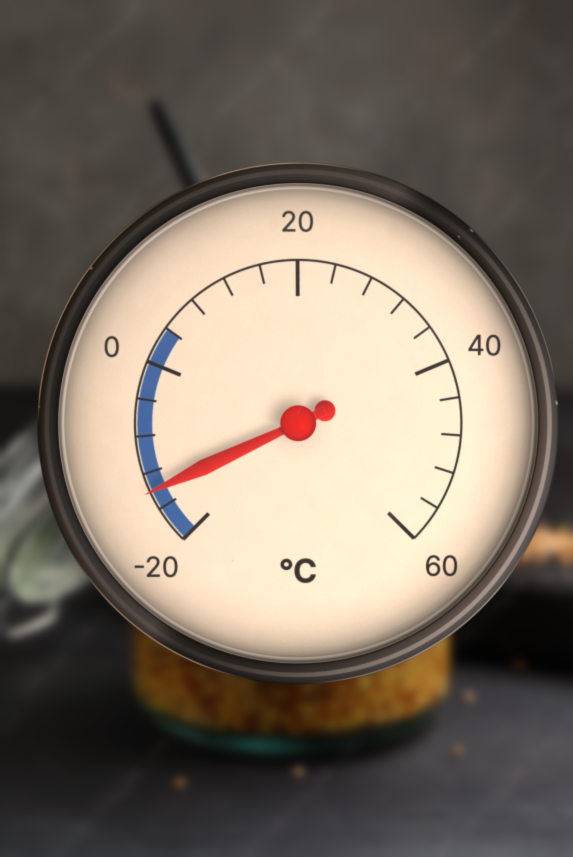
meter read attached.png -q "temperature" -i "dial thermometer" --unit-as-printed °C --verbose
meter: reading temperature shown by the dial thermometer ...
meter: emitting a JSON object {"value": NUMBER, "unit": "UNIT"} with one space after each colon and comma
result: {"value": -14, "unit": "°C"}
